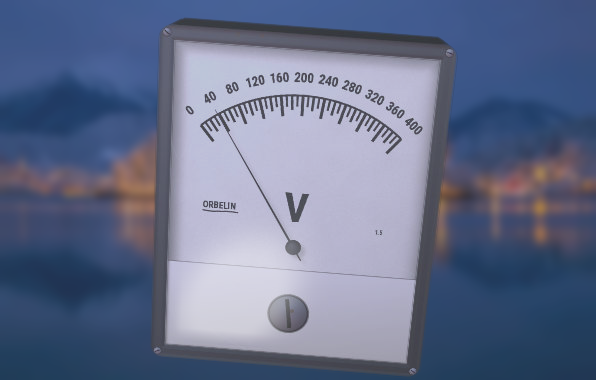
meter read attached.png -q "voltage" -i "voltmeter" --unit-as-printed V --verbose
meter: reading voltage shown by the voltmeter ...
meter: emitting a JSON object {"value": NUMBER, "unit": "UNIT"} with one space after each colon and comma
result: {"value": 40, "unit": "V"}
